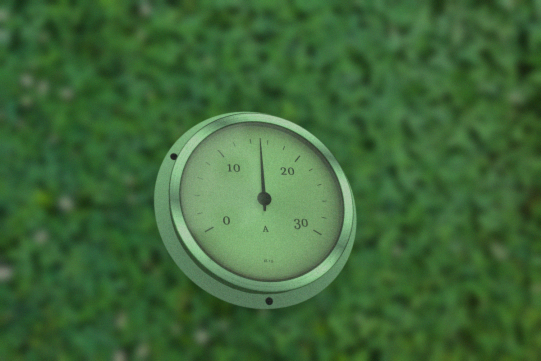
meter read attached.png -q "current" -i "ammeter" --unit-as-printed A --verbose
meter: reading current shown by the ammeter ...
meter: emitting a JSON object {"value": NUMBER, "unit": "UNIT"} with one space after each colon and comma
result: {"value": 15, "unit": "A"}
